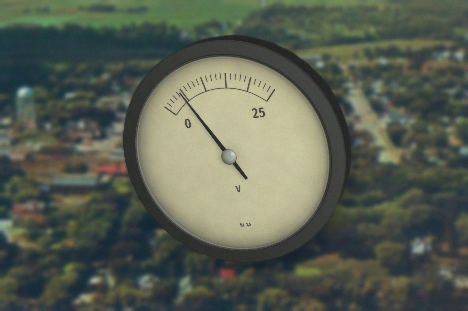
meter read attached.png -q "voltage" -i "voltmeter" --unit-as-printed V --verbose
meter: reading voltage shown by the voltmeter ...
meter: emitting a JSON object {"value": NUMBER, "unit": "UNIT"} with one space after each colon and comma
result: {"value": 5, "unit": "V"}
